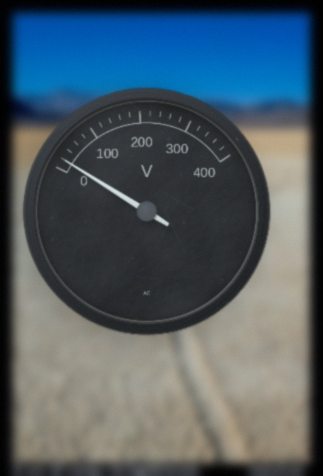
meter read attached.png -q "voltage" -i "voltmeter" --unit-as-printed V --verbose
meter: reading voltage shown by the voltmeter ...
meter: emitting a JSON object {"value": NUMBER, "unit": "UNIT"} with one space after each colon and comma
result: {"value": 20, "unit": "V"}
